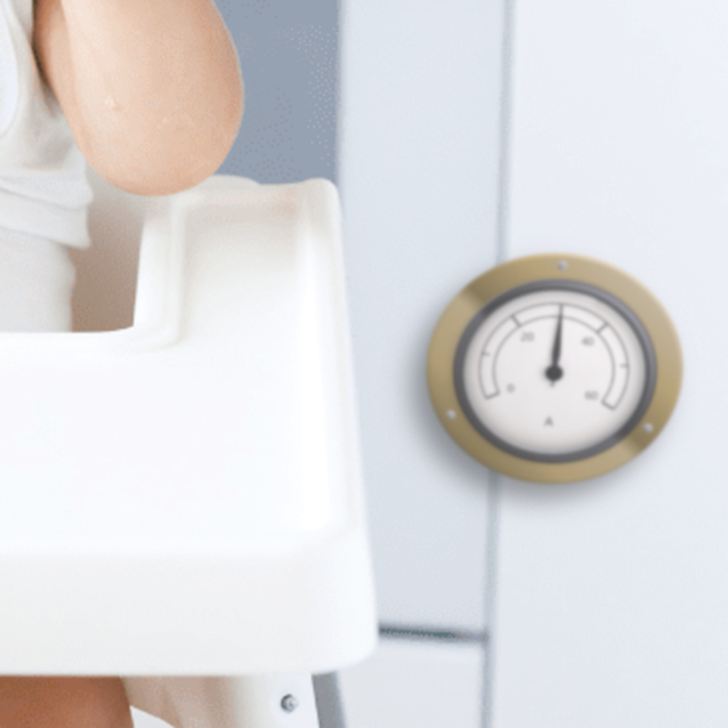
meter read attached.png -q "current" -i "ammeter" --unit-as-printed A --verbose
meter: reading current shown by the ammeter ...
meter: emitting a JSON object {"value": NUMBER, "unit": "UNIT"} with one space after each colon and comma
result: {"value": 30, "unit": "A"}
